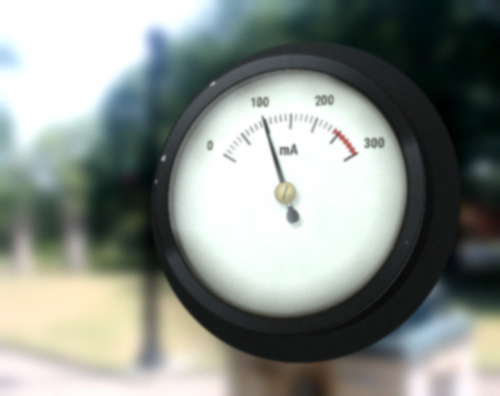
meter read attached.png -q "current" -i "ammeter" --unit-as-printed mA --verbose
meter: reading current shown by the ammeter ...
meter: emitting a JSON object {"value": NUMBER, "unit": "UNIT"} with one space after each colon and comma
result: {"value": 100, "unit": "mA"}
